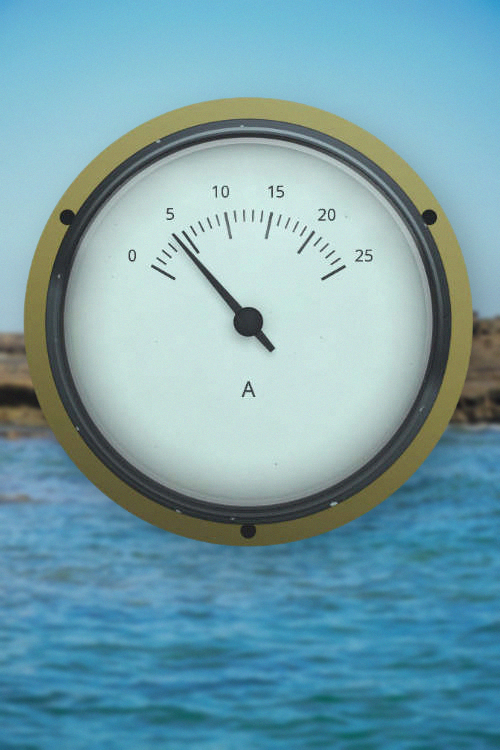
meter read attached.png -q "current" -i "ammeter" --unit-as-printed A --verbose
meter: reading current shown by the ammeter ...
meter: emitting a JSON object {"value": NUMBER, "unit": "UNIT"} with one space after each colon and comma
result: {"value": 4, "unit": "A"}
